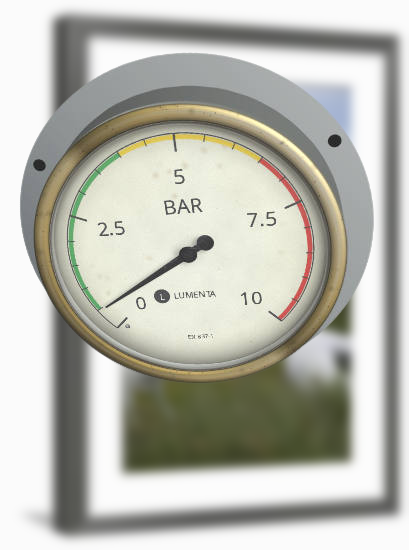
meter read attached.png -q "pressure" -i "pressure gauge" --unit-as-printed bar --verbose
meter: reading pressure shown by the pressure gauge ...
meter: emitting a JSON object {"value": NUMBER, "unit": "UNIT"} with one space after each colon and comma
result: {"value": 0.5, "unit": "bar"}
